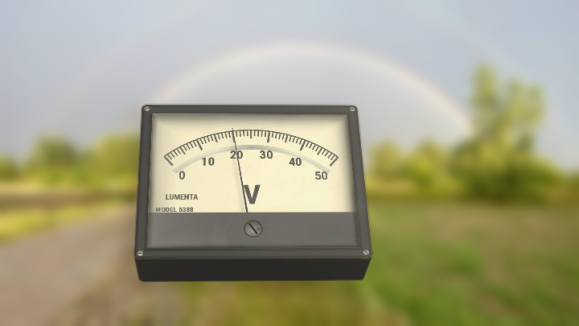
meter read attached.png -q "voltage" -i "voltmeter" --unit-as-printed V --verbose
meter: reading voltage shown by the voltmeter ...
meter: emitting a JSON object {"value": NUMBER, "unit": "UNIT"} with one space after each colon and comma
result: {"value": 20, "unit": "V"}
